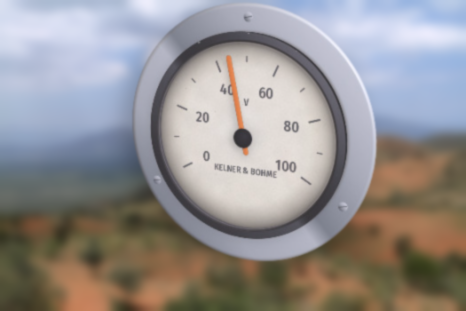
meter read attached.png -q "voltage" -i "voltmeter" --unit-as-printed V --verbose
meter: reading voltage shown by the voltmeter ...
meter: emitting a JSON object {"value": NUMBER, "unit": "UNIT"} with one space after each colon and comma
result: {"value": 45, "unit": "V"}
